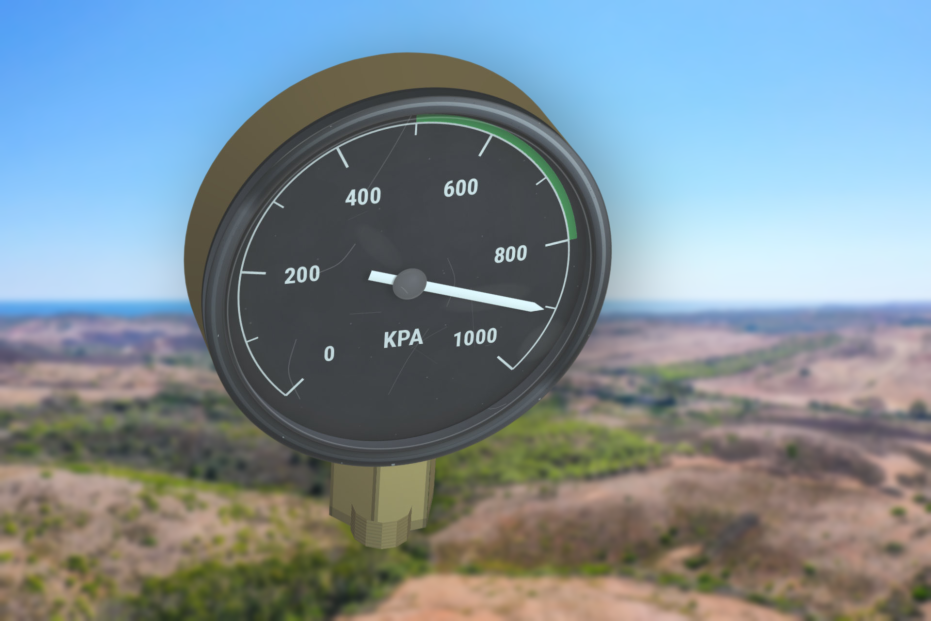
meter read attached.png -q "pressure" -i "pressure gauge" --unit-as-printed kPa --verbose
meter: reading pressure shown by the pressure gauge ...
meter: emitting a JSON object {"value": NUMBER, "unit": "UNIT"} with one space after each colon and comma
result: {"value": 900, "unit": "kPa"}
